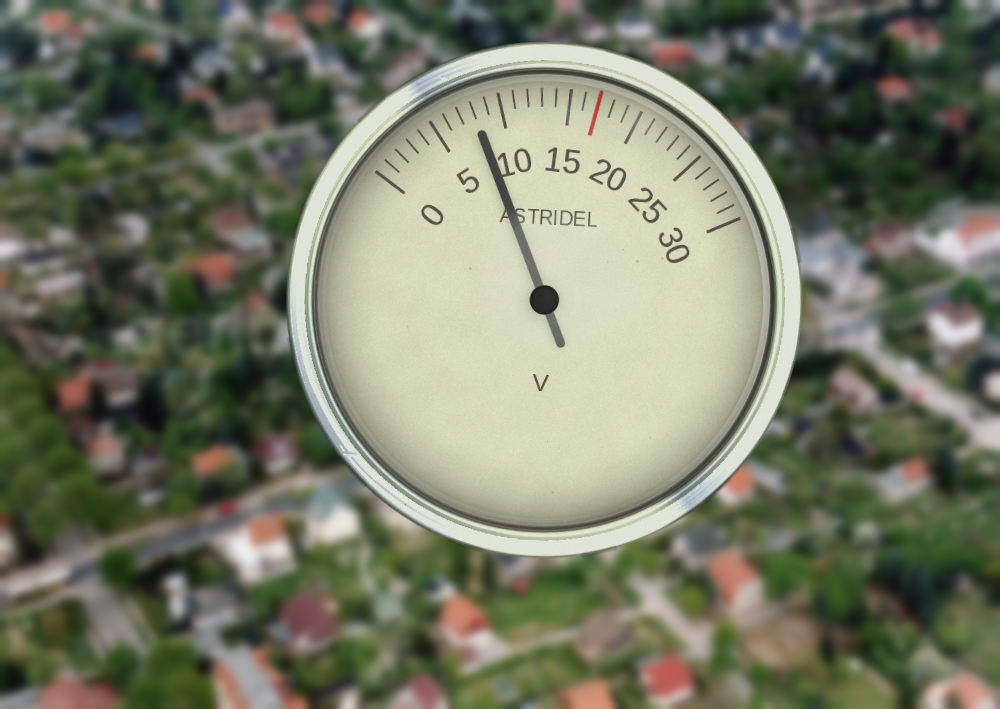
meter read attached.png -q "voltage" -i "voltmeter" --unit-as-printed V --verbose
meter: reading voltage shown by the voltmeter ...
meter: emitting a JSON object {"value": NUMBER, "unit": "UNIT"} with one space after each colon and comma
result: {"value": 8, "unit": "V"}
